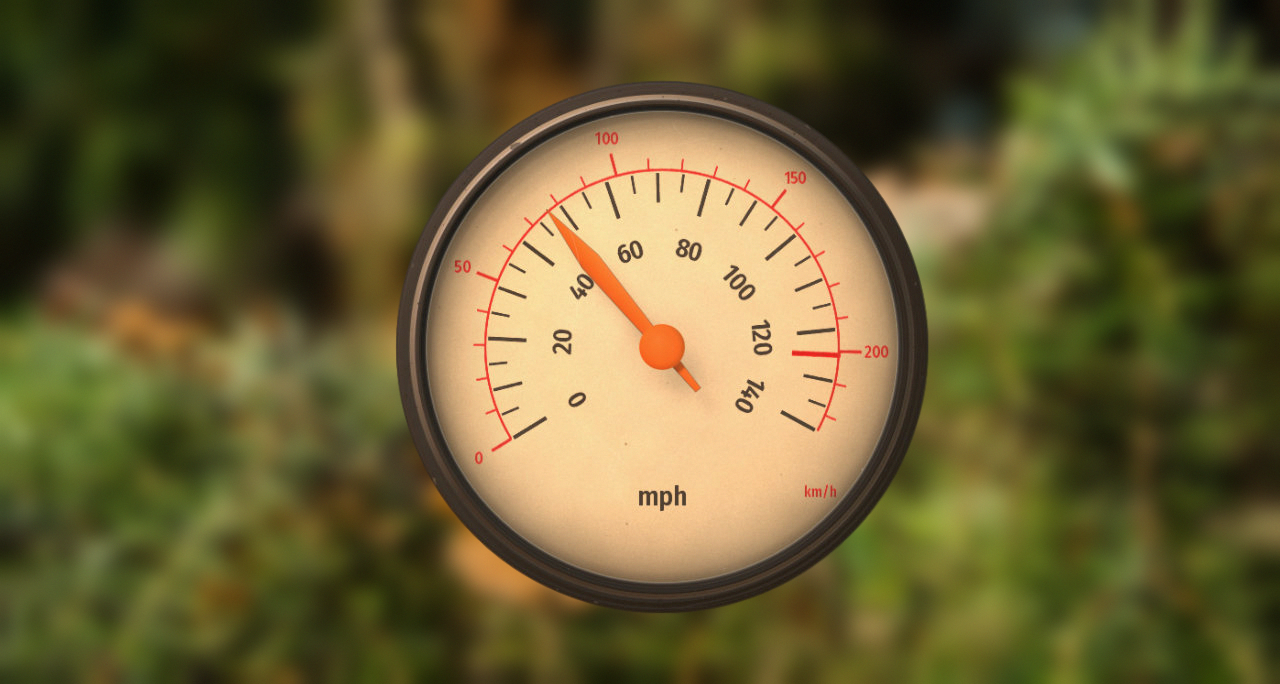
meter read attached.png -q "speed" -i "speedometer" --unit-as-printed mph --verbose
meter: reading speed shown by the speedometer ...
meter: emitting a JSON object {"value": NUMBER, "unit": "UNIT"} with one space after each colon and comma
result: {"value": 47.5, "unit": "mph"}
